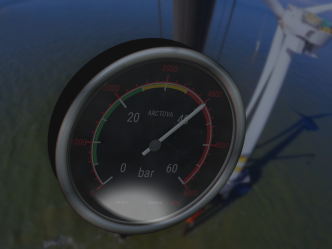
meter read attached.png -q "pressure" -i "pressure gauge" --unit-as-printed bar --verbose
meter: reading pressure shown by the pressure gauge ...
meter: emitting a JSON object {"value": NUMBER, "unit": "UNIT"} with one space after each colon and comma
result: {"value": 40, "unit": "bar"}
